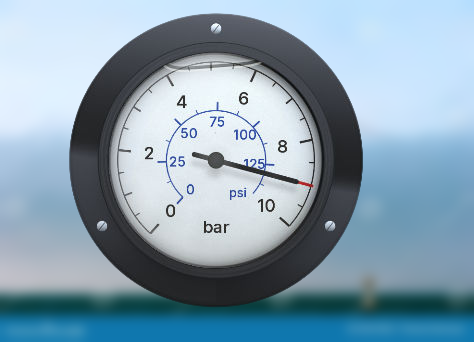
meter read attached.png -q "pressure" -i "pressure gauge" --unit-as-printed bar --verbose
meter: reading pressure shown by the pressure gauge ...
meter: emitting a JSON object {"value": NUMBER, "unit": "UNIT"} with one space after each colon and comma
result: {"value": 9, "unit": "bar"}
